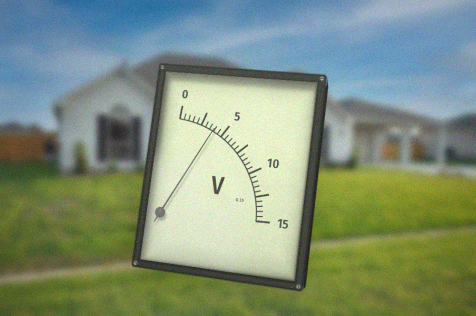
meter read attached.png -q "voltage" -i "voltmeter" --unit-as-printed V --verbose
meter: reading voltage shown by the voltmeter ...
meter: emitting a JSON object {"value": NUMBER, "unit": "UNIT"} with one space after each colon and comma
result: {"value": 4, "unit": "V"}
